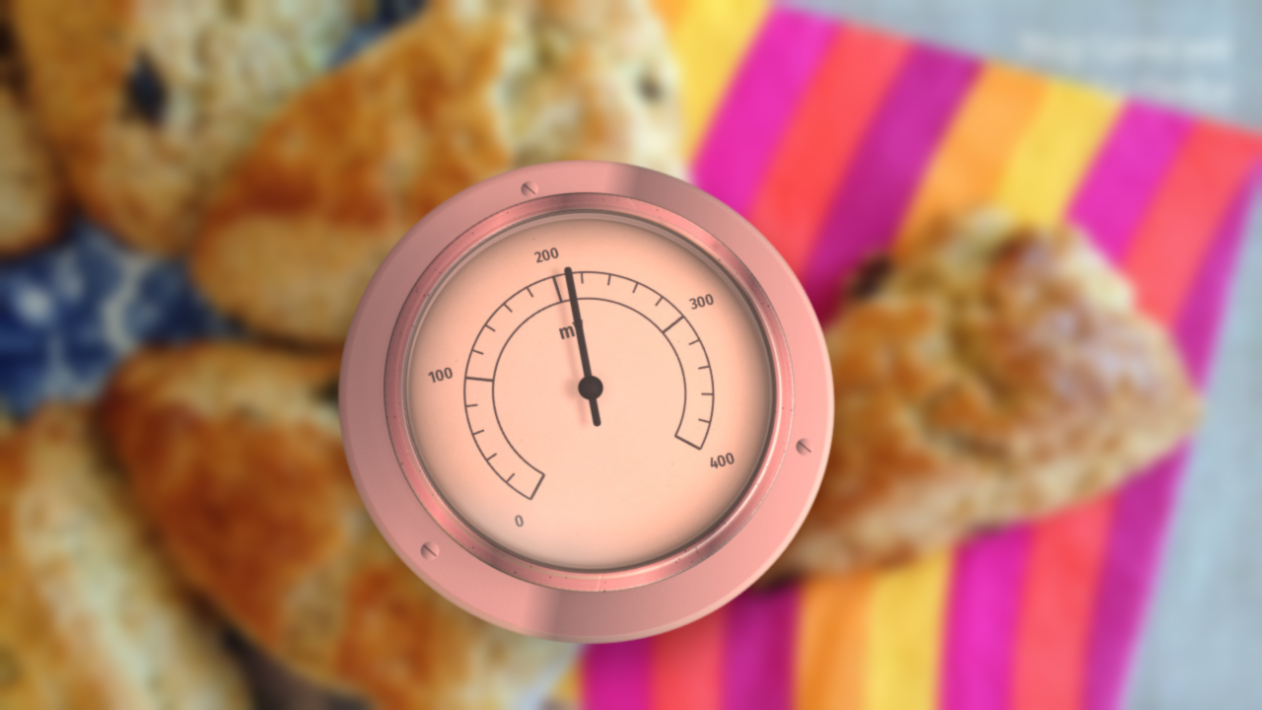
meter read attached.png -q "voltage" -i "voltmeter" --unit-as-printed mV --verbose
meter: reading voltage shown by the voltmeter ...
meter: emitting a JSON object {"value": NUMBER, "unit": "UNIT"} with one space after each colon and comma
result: {"value": 210, "unit": "mV"}
